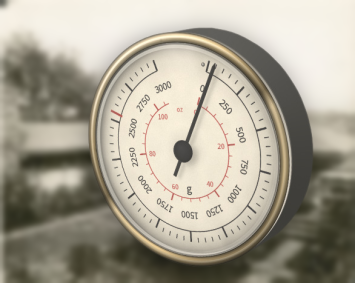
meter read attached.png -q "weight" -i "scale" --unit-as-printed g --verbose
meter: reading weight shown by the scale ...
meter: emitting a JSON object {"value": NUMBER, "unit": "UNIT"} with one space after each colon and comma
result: {"value": 50, "unit": "g"}
